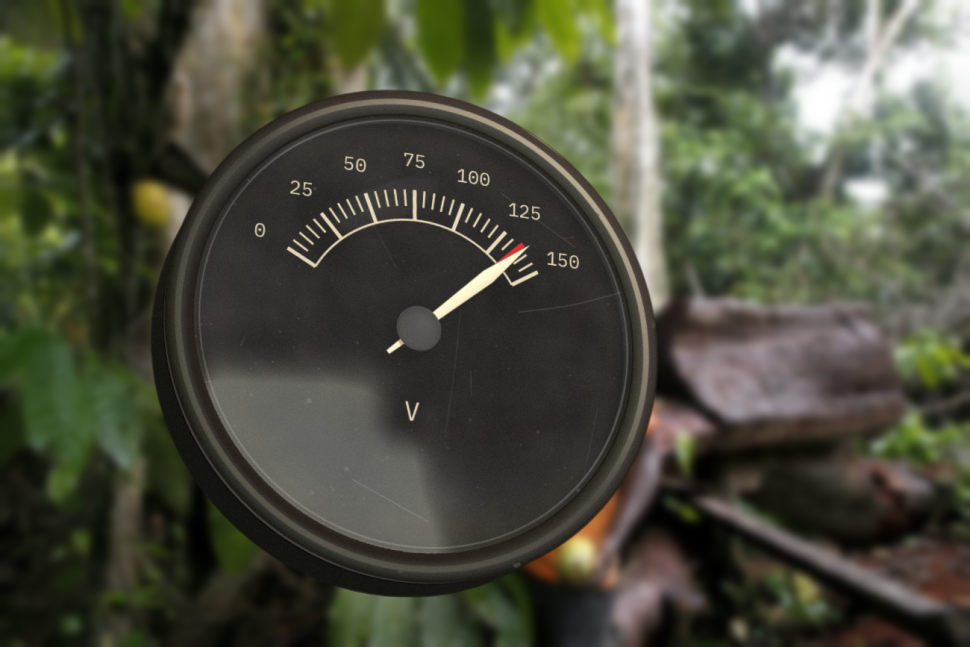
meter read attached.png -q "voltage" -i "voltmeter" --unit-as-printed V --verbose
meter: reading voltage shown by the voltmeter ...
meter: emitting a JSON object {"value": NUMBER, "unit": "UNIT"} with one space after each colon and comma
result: {"value": 137.5, "unit": "V"}
